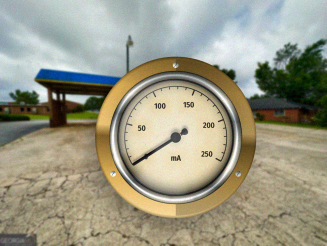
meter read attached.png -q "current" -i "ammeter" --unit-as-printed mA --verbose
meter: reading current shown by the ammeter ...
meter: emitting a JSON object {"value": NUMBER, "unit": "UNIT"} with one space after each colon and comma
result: {"value": 0, "unit": "mA"}
